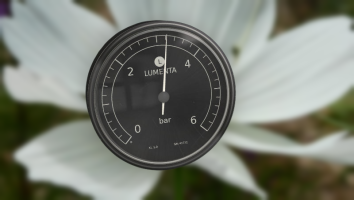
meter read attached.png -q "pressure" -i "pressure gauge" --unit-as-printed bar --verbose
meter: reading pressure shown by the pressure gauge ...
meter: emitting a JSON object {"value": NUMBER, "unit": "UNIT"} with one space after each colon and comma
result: {"value": 3.2, "unit": "bar"}
